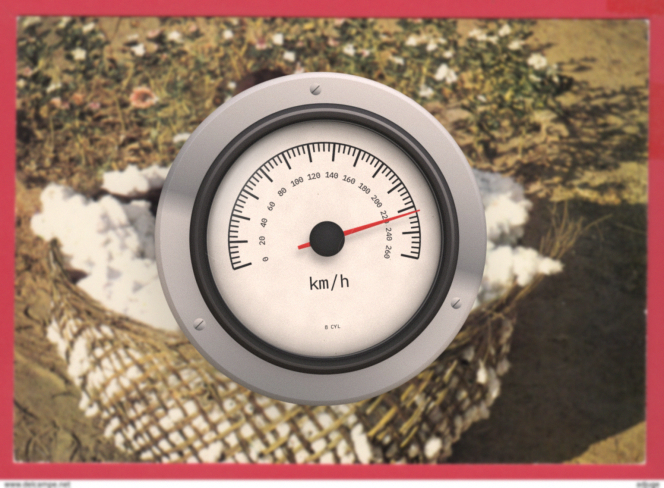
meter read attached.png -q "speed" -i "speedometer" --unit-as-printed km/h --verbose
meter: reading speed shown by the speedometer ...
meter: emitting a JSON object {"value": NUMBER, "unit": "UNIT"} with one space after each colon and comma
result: {"value": 224, "unit": "km/h"}
